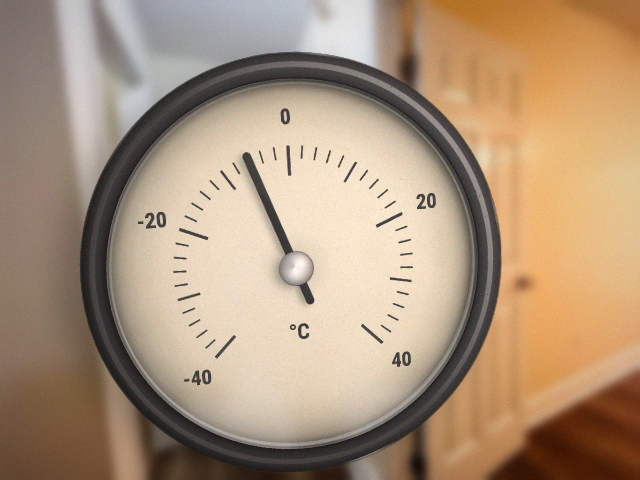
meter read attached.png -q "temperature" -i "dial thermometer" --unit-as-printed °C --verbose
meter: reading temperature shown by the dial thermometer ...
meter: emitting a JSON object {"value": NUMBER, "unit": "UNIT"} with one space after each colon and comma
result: {"value": -6, "unit": "°C"}
